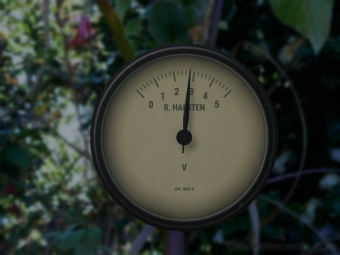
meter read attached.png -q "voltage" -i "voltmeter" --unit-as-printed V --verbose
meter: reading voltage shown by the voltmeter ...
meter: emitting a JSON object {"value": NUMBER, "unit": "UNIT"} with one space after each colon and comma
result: {"value": 2.8, "unit": "V"}
